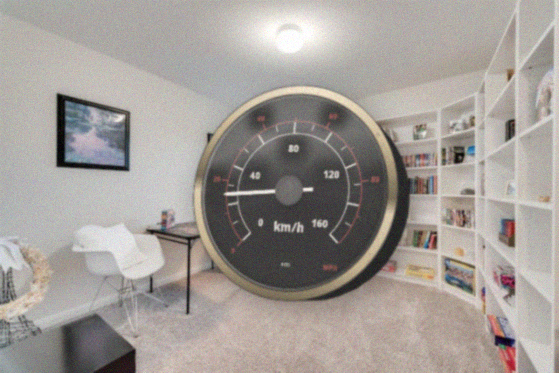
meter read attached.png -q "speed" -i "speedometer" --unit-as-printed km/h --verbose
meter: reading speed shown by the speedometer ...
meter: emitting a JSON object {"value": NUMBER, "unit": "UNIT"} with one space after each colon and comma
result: {"value": 25, "unit": "km/h"}
